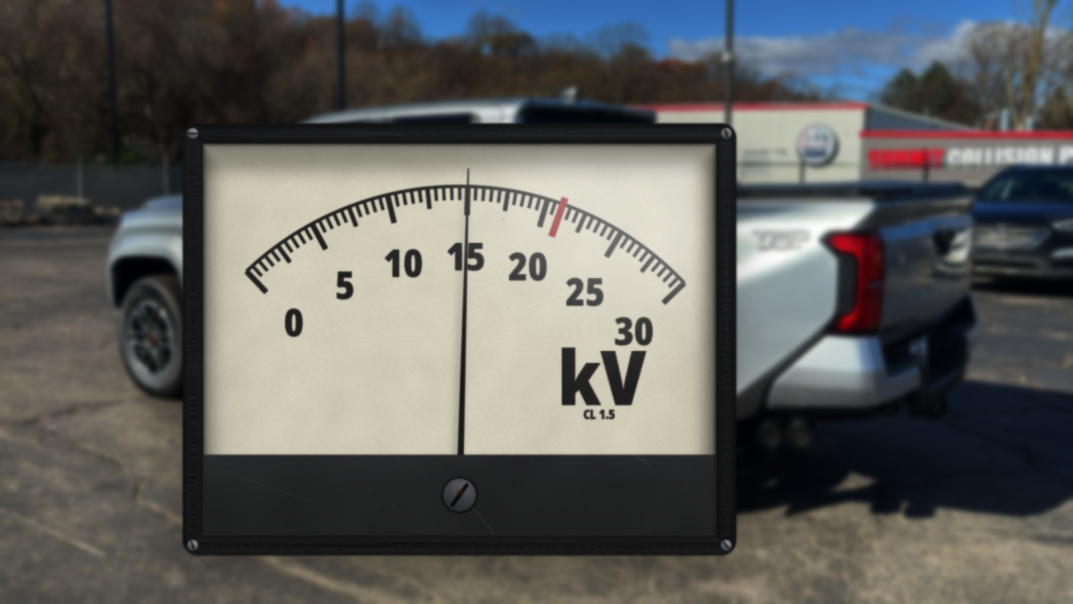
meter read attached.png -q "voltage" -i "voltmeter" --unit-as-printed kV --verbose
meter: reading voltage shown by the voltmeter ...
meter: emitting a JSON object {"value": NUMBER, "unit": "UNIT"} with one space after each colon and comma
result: {"value": 15, "unit": "kV"}
